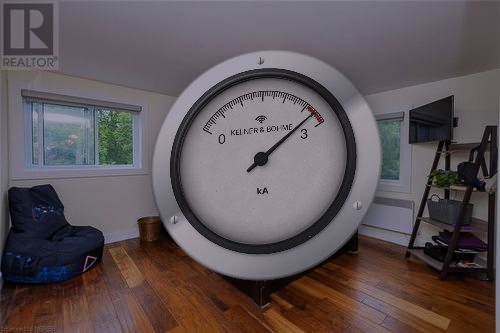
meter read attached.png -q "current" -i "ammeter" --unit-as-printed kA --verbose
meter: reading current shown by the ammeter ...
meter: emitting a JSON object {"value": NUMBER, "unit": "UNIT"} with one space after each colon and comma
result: {"value": 2.75, "unit": "kA"}
